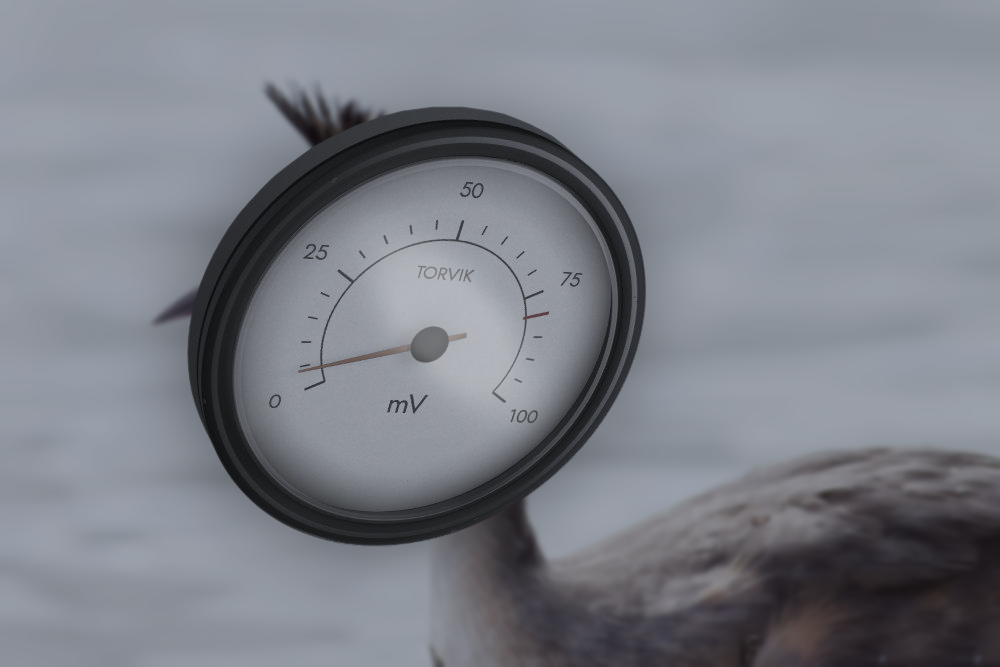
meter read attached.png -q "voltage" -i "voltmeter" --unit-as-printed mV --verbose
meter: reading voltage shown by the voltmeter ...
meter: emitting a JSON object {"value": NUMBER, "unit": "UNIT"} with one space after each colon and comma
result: {"value": 5, "unit": "mV"}
